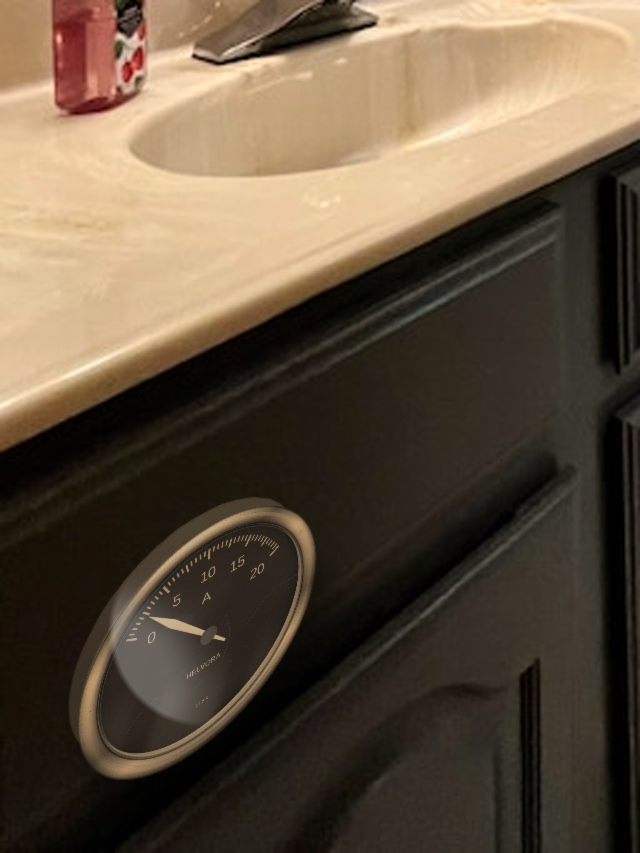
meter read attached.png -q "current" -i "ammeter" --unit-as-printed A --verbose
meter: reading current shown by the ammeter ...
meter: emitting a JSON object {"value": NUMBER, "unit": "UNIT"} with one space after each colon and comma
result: {"value": 2.5, "unit": "A"}
